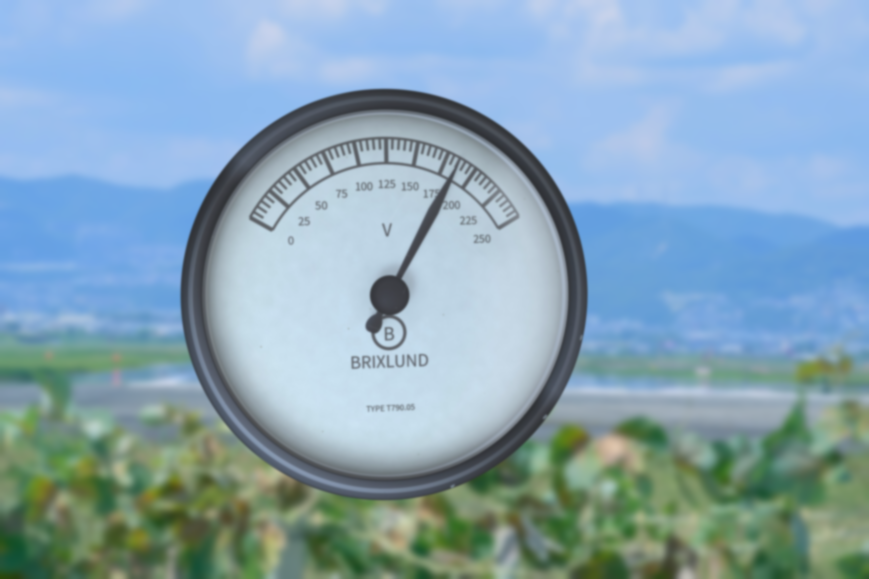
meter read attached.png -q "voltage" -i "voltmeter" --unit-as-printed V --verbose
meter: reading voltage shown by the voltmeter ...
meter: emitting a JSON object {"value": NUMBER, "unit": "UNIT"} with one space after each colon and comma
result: {"value": 185, "unit": "V"}
